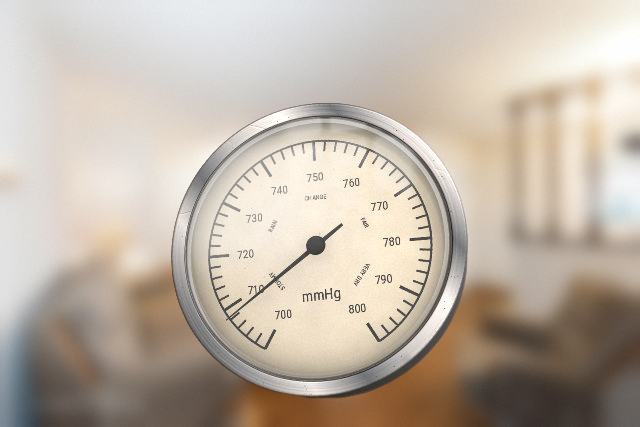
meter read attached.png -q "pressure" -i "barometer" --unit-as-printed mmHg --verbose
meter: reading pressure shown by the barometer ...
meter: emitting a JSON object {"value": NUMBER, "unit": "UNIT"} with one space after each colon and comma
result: {"value": 708, "unit": "mmHg"}
